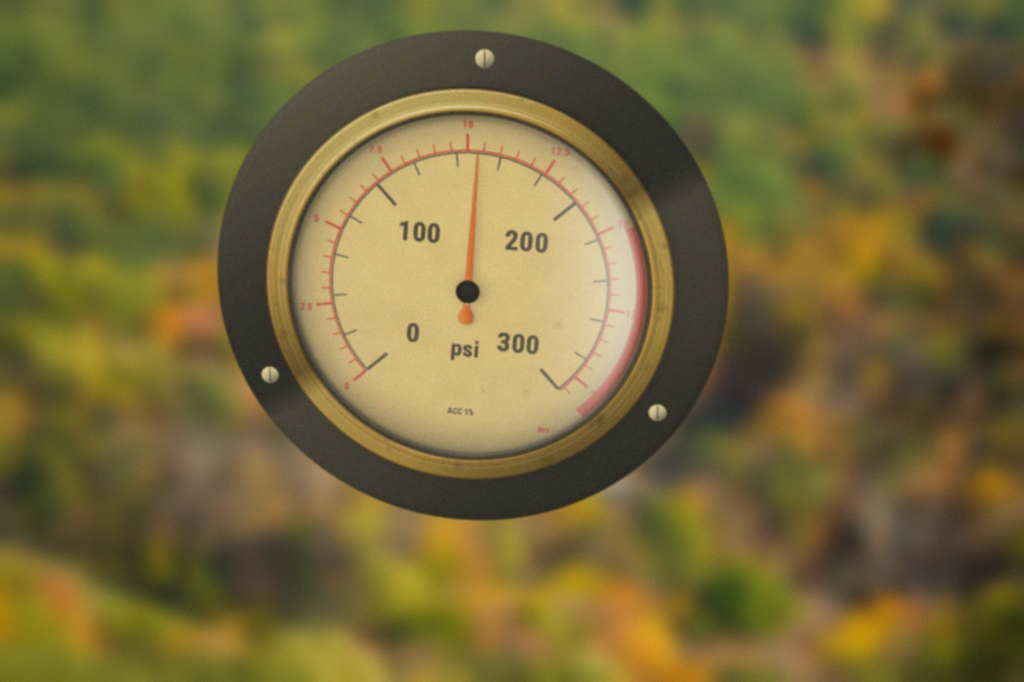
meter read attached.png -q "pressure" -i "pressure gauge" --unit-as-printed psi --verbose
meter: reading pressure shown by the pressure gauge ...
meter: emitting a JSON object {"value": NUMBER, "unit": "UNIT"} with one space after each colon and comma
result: {"value": 150, "unit": "psi"}
